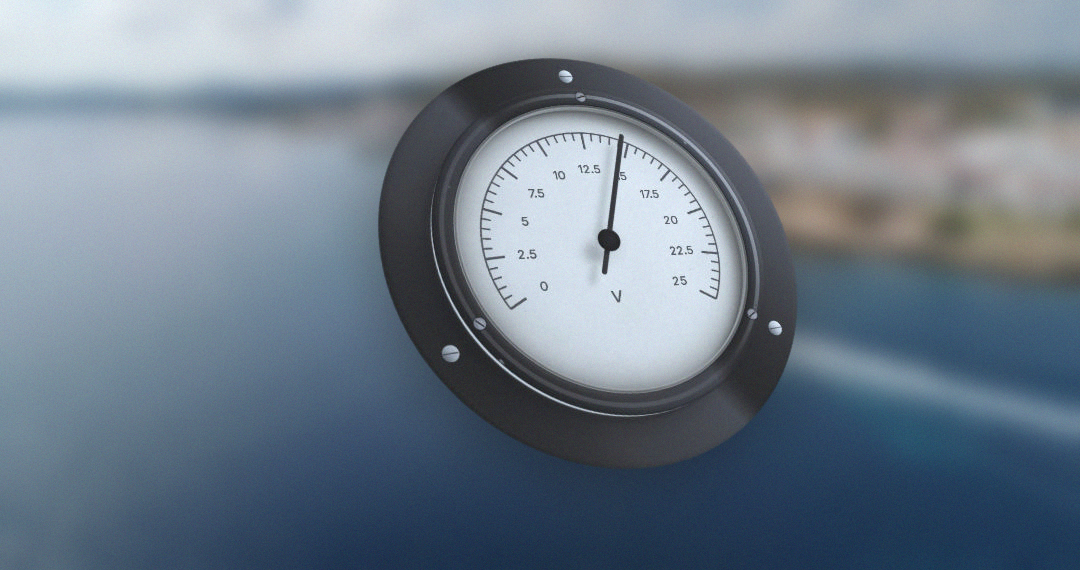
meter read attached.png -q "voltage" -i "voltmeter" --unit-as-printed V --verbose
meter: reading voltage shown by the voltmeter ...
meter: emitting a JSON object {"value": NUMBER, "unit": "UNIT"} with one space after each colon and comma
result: {"value": 14.5, "unit": "V"}
